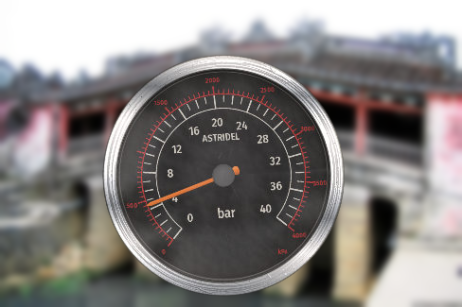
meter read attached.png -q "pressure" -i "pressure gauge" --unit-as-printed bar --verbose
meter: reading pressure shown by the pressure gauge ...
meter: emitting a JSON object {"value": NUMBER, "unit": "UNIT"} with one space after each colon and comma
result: {"value": 4.5, "unit": "bar"}
